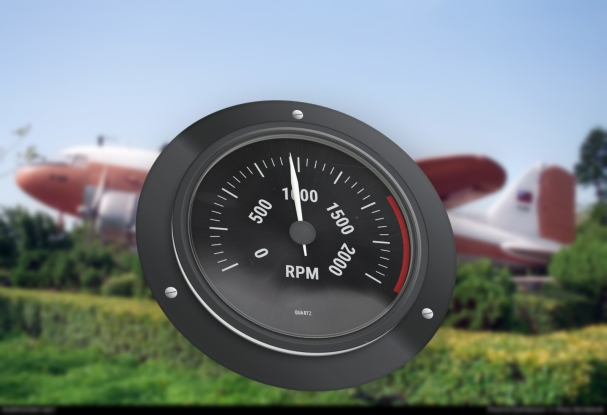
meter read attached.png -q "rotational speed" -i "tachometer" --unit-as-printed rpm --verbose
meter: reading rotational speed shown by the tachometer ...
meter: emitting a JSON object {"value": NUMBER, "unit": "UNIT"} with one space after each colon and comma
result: {"value": 950, "unit": "rpm"}
